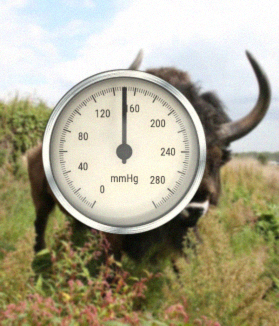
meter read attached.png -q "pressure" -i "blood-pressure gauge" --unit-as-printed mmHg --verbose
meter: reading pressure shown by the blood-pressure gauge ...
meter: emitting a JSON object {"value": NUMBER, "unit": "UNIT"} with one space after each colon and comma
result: {"value": 150, "unit": "mmHg"}
